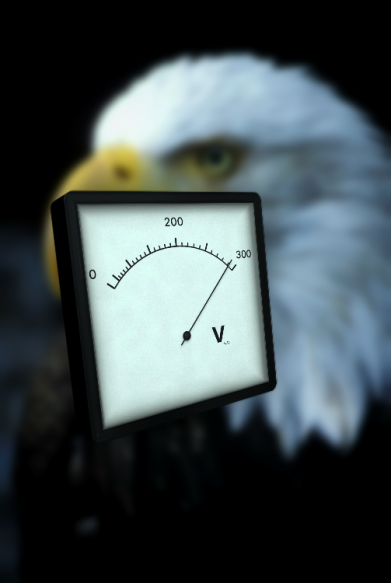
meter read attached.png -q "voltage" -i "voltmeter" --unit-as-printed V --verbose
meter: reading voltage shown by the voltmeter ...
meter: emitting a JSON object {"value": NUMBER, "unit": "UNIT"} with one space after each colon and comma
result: {"value": 290, "unit": "V"}
